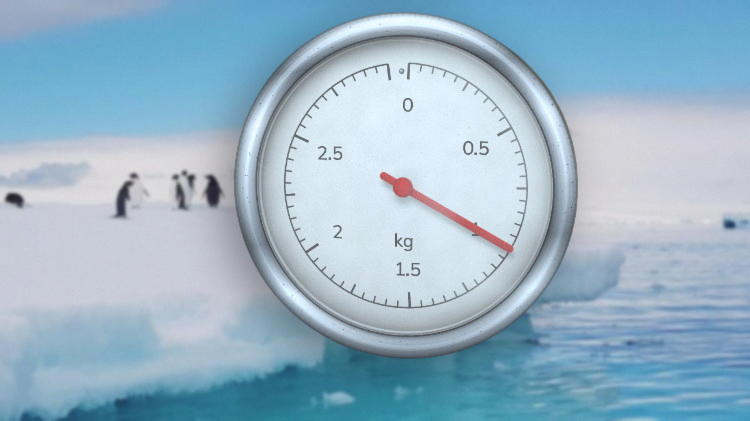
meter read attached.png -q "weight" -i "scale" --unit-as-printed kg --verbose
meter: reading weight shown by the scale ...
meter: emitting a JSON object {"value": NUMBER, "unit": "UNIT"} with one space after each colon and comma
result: {"value": 1, "unit": "kg"}
